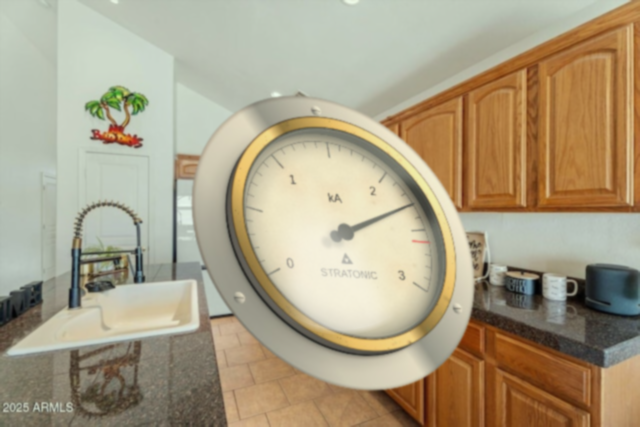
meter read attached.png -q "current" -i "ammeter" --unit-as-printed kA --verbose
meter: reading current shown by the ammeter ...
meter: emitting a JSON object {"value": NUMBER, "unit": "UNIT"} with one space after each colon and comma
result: {"value": 2.3, "unit": "kA"}
